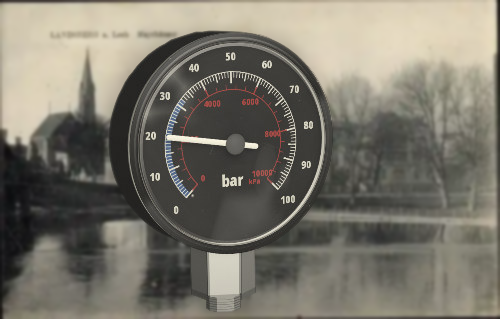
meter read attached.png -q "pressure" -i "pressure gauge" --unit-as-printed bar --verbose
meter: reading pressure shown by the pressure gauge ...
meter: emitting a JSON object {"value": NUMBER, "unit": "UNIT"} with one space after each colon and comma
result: {"value": 20, "unit": "bar"}
